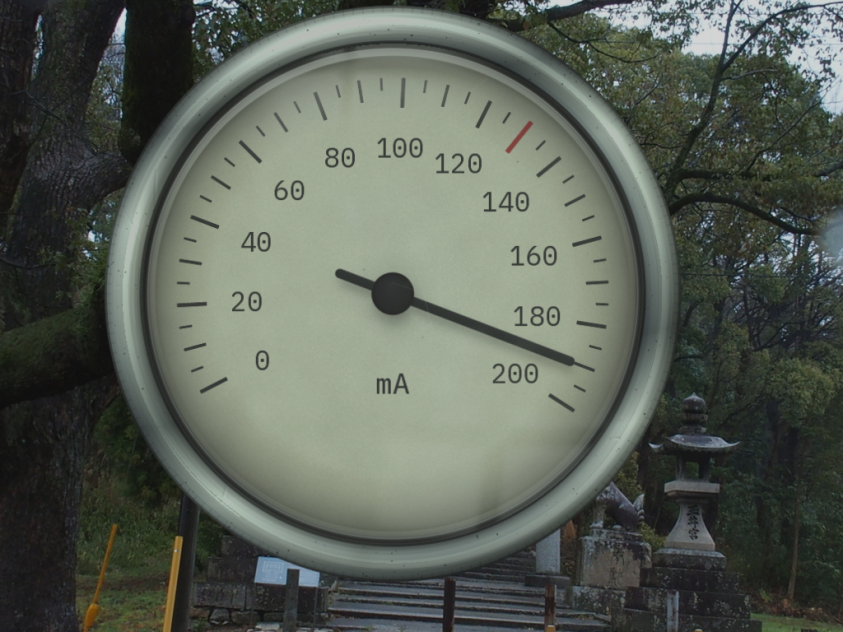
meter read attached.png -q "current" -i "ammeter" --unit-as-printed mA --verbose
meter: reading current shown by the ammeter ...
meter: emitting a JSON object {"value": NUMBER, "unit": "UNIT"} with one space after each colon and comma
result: {"value": 190, "unit": "mA"}
